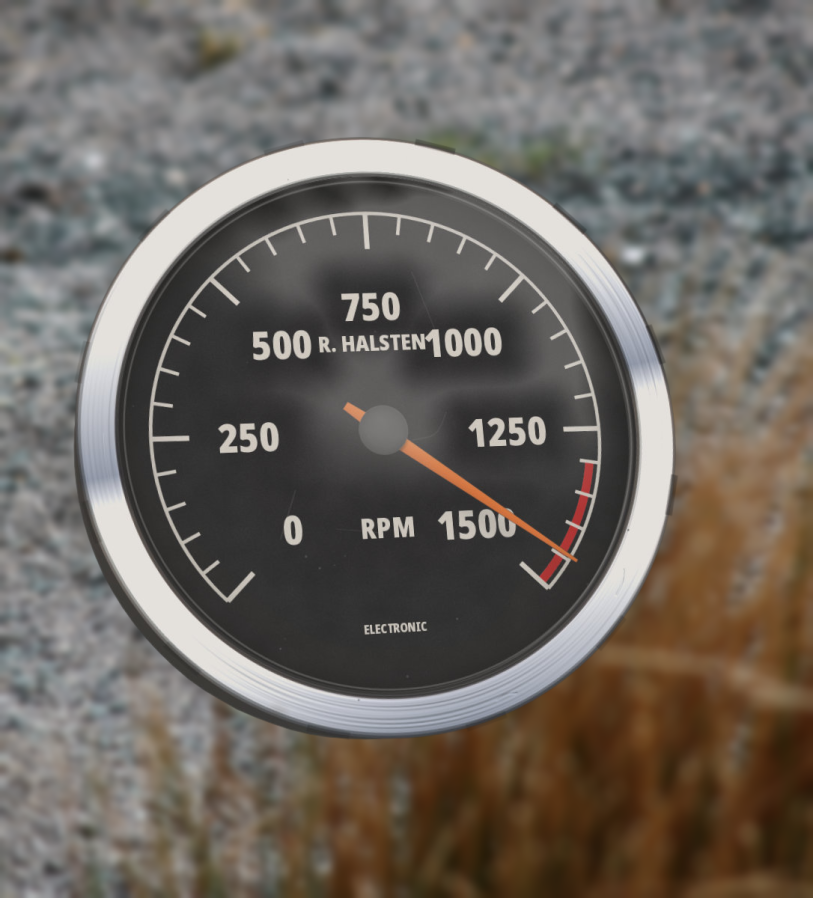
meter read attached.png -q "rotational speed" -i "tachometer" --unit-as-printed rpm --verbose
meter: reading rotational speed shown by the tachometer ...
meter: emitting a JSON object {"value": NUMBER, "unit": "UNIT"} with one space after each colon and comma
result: {"value": 1450, "unit": "rpm"}
